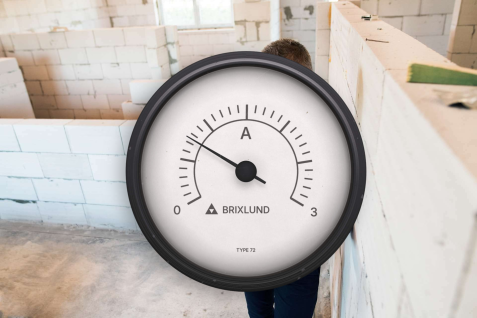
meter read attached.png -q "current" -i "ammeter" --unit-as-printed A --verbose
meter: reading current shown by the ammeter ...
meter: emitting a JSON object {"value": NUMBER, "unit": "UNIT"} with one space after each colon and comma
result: {"value": 0.75, "unit": "A"}
